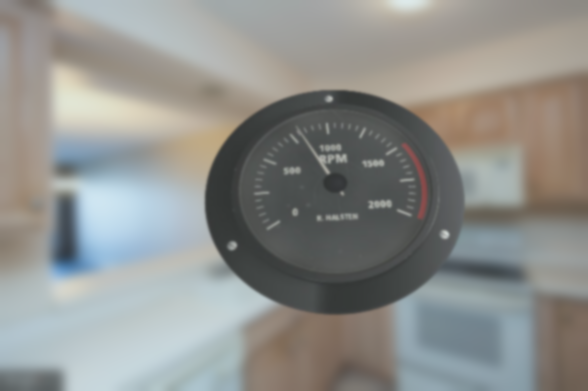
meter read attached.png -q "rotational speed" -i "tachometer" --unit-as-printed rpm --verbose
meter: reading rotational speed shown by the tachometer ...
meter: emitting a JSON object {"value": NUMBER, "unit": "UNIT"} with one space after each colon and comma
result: {"value": 800, "unit": "rpm"}
